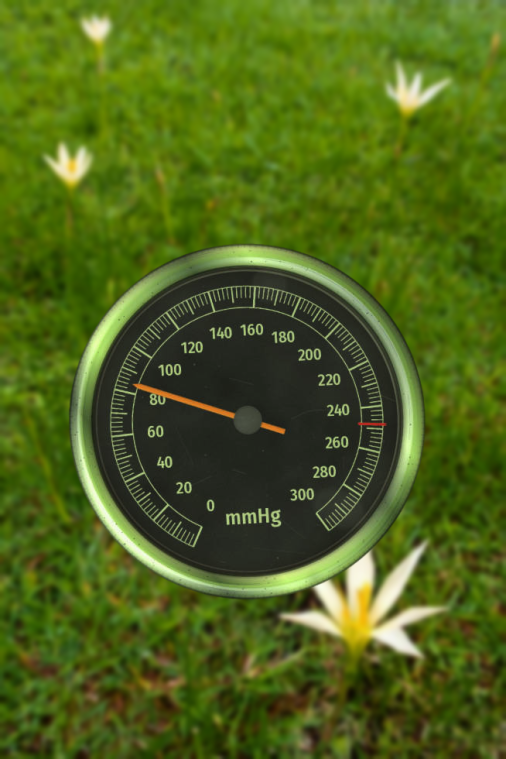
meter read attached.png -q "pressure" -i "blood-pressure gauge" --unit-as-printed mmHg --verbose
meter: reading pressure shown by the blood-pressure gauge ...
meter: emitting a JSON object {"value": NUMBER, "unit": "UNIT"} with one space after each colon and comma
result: {"value": 84, "unit": "mmHg"}
